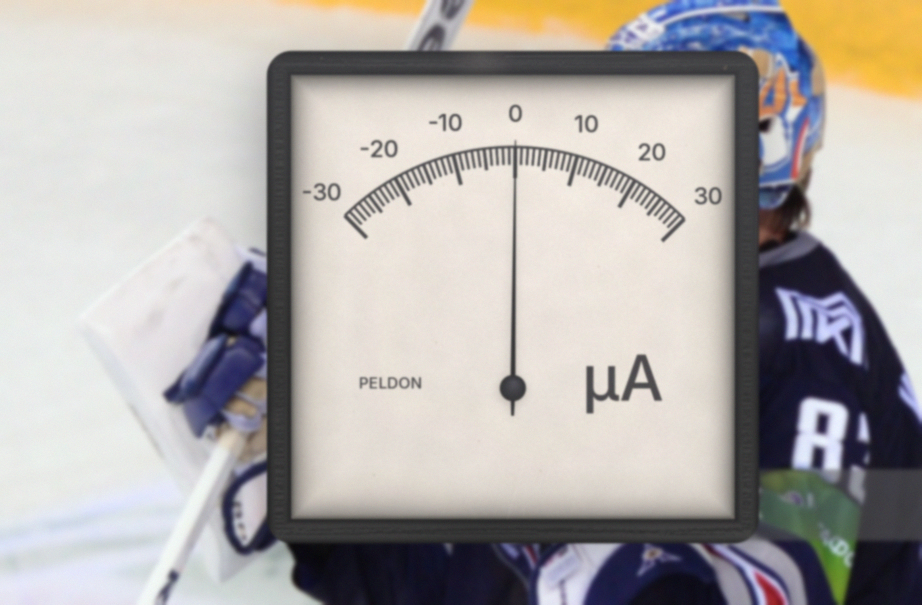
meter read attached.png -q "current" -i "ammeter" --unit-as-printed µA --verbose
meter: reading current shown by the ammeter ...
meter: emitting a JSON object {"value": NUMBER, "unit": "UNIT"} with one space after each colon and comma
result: {"value": 0, "unit": "µA"}
